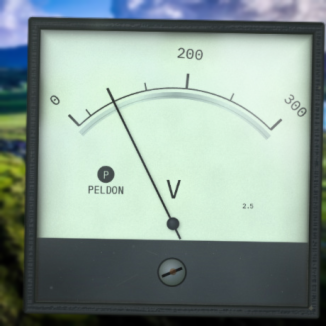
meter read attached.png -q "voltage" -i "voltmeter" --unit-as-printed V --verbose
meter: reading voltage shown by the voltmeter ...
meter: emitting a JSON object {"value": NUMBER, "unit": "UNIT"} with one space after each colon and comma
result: {"value": 100, "unit": "V"}
